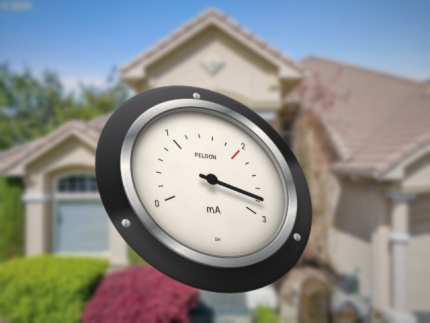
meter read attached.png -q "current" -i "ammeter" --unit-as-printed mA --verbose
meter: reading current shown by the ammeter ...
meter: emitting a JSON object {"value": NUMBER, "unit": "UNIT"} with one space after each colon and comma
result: {"value": 2.8, "unit": "mA"}
